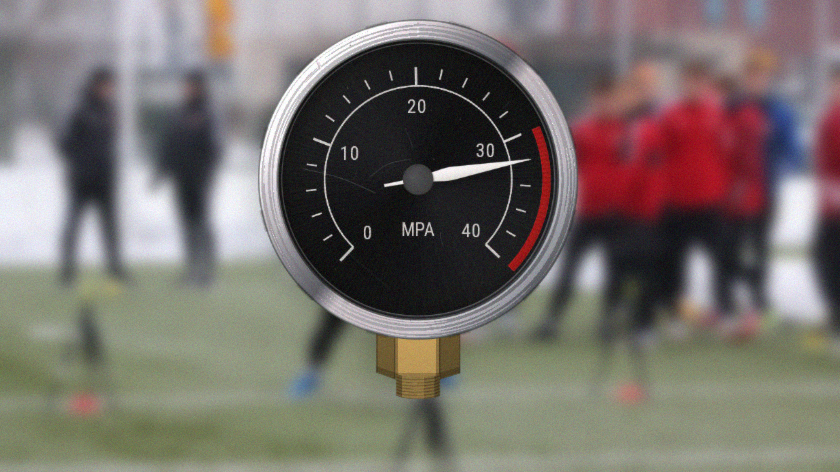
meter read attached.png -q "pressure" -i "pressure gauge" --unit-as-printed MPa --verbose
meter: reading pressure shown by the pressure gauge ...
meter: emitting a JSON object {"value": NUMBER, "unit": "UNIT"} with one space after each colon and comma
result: {"value": 32, "unit": "MPa"}
